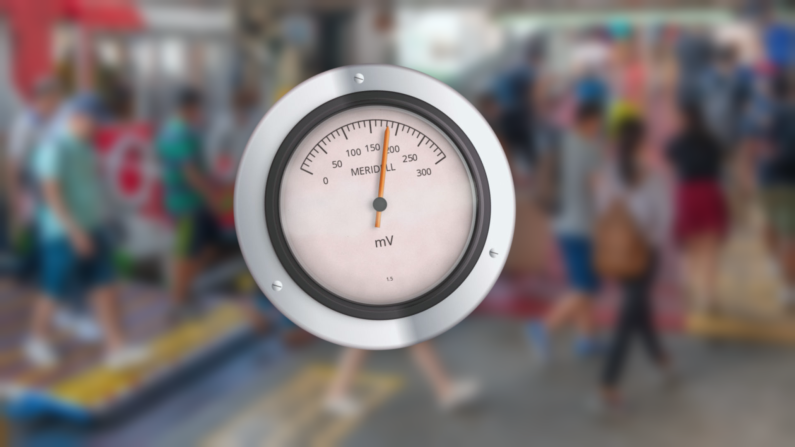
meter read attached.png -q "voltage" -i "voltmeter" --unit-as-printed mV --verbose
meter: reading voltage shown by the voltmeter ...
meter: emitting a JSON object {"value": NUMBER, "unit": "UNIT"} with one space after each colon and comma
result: {"value": 180, "unit": "mV"}
